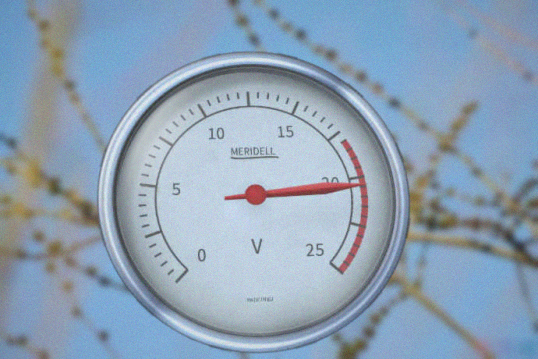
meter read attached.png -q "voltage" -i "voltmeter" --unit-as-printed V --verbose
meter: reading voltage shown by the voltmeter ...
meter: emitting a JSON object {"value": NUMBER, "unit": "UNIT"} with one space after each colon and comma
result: {"value": 20.5, "unit": "V"}
